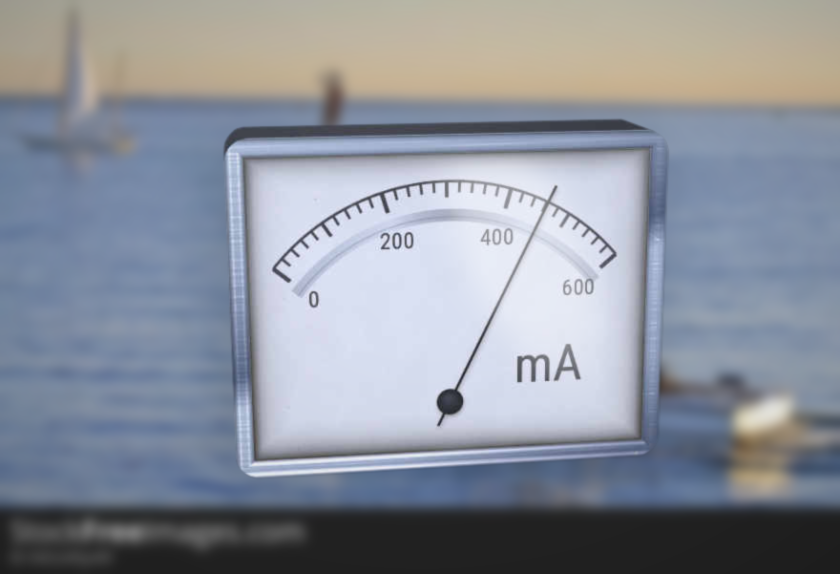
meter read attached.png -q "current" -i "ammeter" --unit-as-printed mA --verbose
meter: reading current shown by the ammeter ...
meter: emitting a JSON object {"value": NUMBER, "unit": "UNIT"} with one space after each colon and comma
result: {"value": 460, "unit": "mA"}
